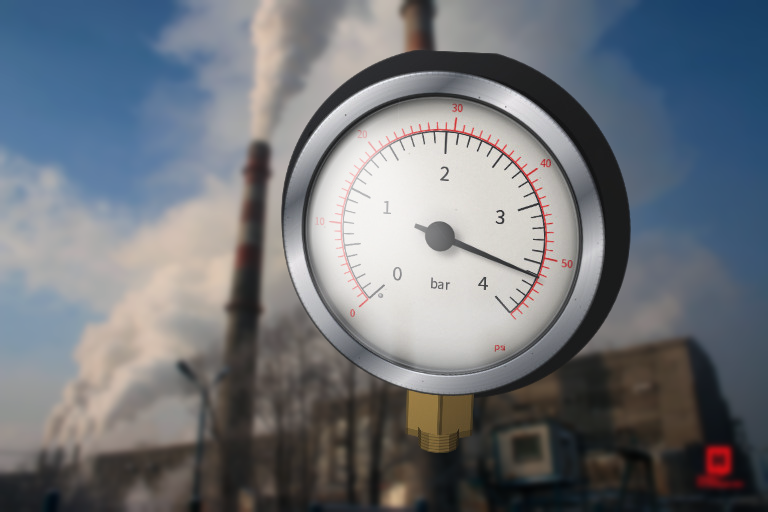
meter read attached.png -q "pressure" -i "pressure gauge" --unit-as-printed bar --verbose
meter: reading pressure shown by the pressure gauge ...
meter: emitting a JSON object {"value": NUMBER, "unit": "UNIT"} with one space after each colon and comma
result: {"value": 3.6, "unit": "bar"}
